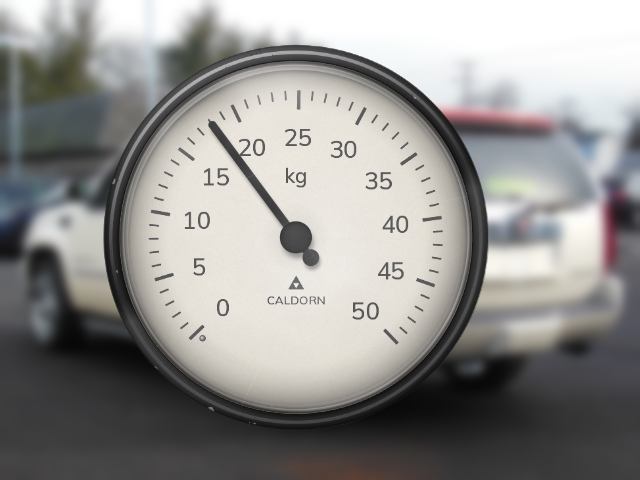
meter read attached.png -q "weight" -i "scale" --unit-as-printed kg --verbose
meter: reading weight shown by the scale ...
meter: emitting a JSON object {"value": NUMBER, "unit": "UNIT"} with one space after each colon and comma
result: {"value": 18, "unit": "kg"}
